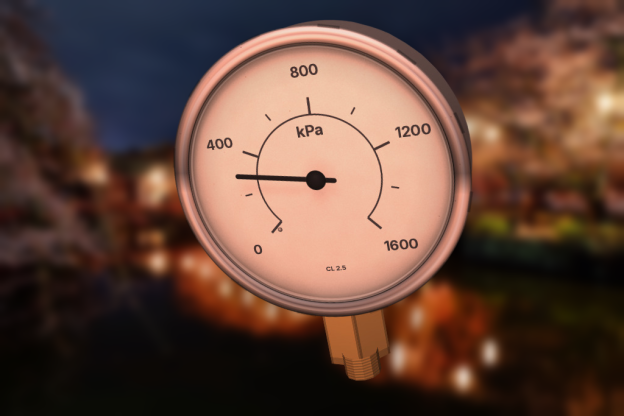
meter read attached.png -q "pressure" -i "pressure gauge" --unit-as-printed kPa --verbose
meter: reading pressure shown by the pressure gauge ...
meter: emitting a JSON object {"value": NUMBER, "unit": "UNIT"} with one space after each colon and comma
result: {"value": 300, "unit": "kPa"}
